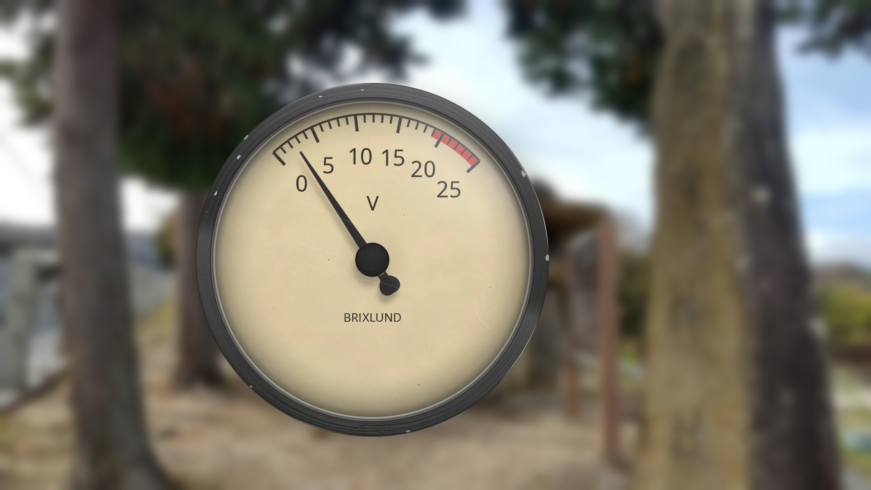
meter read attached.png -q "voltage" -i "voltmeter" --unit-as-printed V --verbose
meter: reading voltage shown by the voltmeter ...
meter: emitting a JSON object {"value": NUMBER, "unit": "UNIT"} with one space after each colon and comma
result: {"value": 2.5, "unit": "V"}
